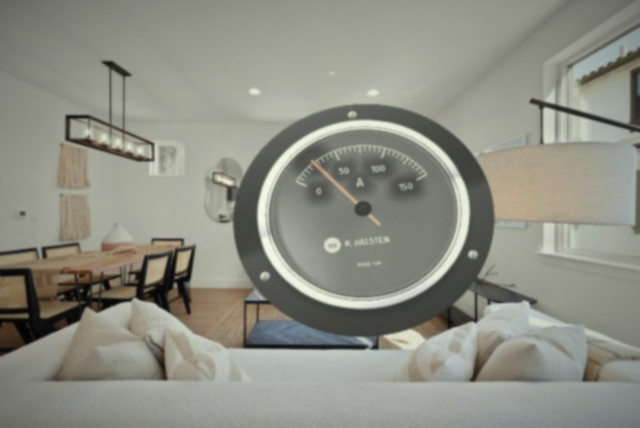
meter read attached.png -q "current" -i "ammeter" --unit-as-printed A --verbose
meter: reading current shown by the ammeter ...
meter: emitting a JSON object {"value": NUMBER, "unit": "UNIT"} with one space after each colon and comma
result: {"value": 25, "unit": "A"}
